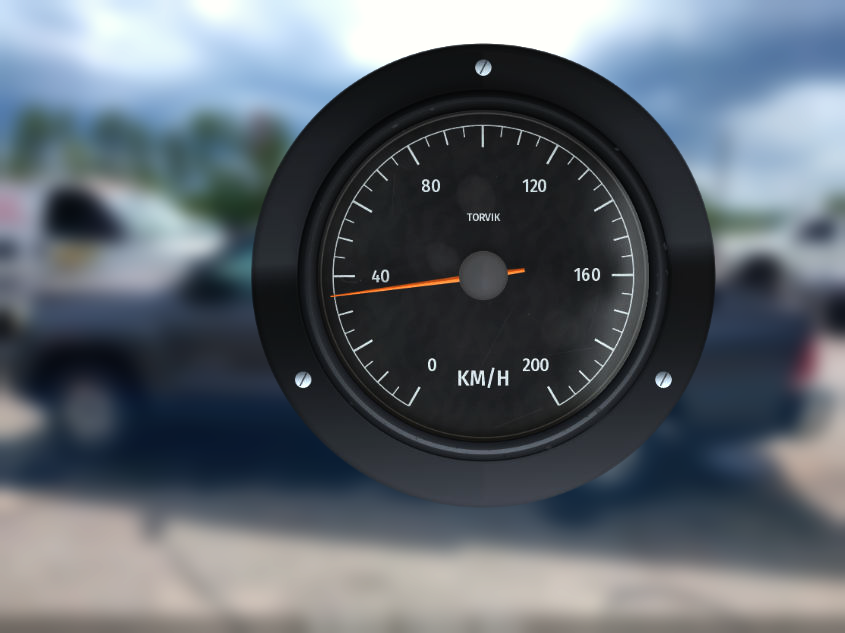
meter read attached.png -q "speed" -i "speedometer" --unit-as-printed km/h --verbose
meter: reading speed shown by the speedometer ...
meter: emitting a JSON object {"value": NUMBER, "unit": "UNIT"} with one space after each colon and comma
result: {"value": 35, "unit": "km/h"}
